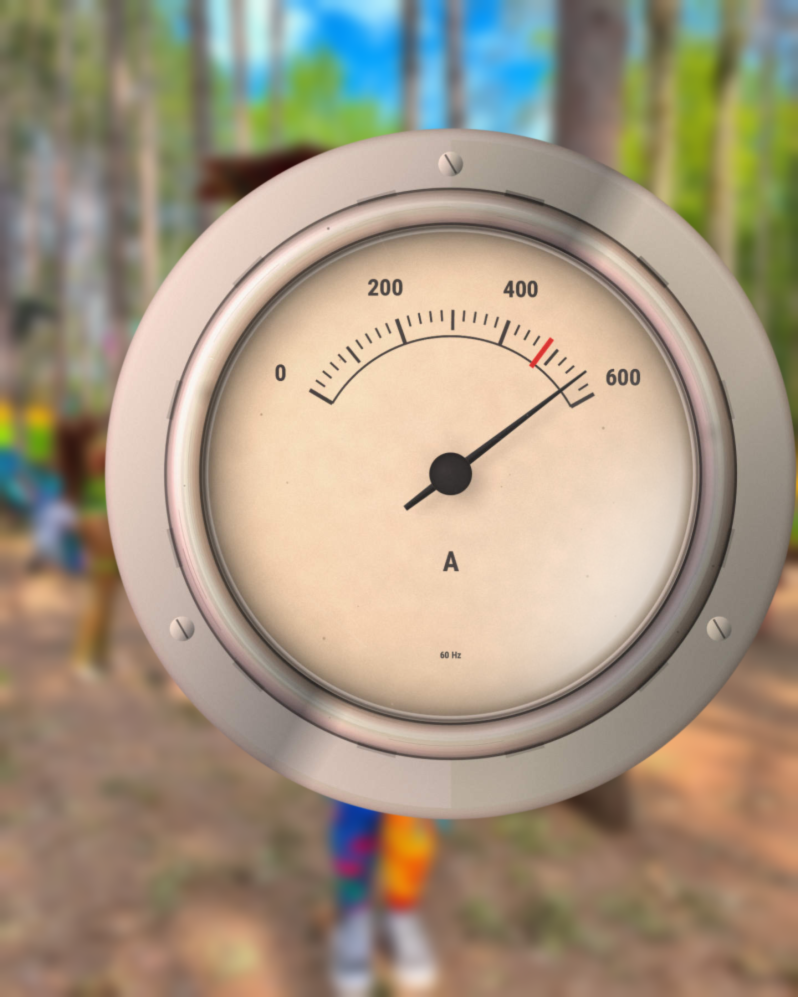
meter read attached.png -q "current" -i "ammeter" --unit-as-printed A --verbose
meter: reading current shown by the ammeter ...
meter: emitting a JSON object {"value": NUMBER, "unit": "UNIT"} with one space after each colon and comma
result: {"value": 560, "unit": "A"}
